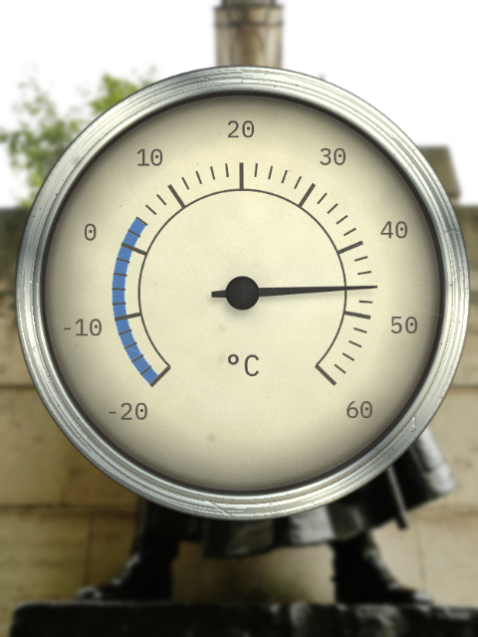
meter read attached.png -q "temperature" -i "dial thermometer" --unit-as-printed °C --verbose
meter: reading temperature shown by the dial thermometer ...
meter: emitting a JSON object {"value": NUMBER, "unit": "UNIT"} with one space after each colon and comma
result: {"value": 46, "unit": "°C"}
